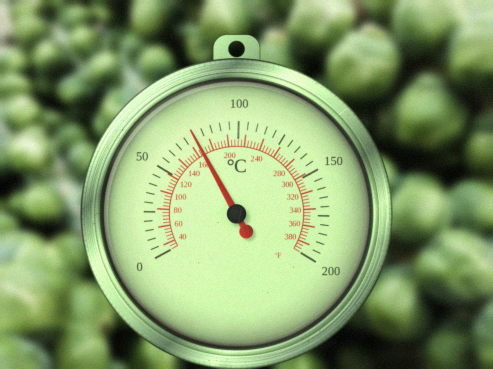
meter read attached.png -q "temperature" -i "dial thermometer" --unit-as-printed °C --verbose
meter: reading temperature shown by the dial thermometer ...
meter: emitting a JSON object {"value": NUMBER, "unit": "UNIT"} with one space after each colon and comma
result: {"value": 75, "unit": "°C"}
